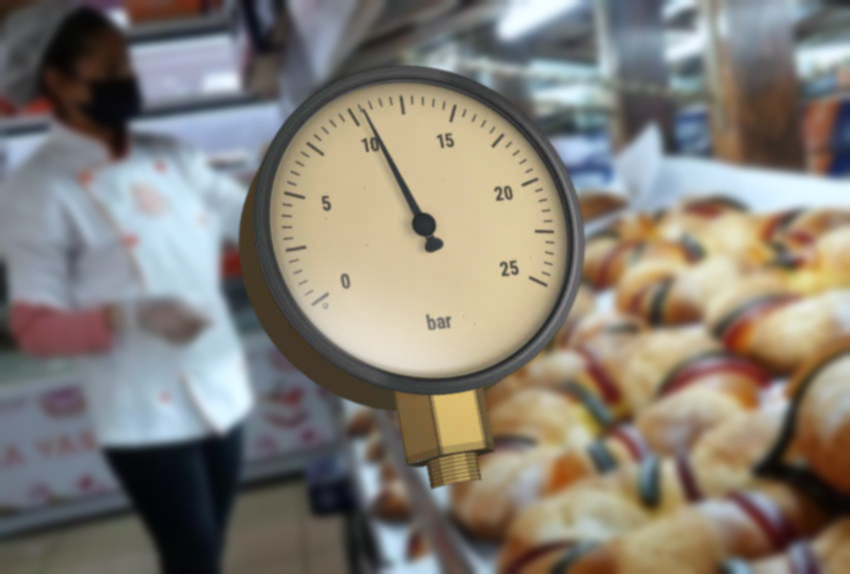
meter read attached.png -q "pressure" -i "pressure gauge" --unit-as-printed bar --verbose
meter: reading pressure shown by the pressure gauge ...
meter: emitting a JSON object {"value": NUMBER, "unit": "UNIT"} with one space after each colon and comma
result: {"value": 10.5, "unit": "bar"}
